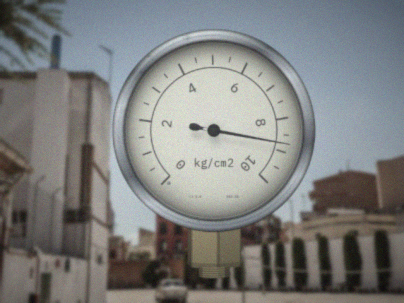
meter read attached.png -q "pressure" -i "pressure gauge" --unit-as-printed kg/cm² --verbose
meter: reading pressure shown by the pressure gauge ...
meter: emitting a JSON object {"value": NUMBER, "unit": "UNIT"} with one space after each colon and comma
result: {"value": 8.75, "unit": "kg/cm²"}
